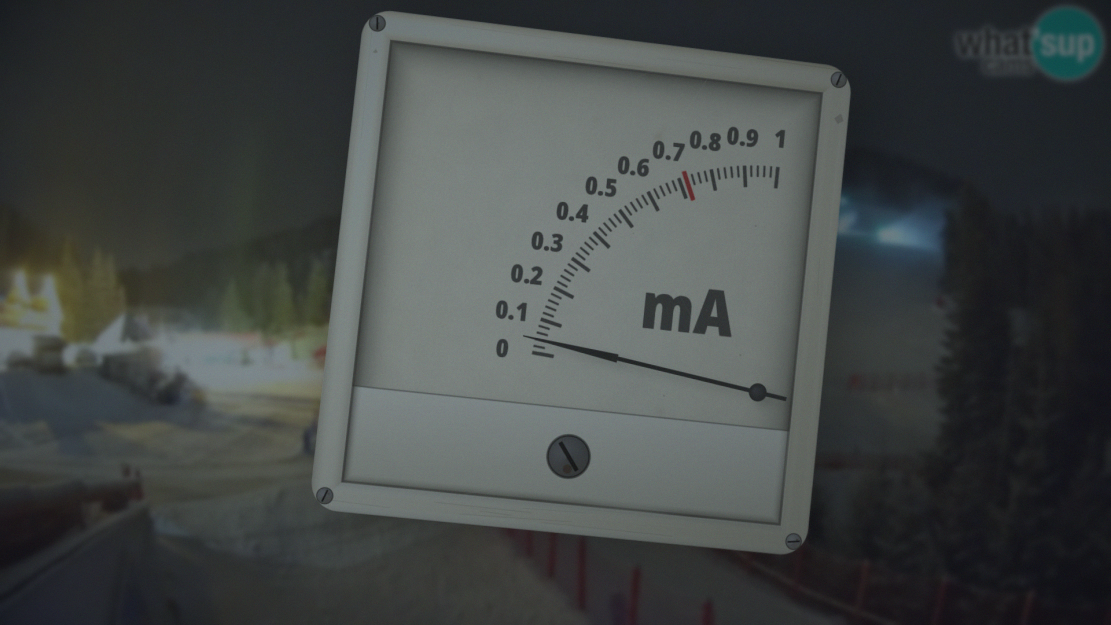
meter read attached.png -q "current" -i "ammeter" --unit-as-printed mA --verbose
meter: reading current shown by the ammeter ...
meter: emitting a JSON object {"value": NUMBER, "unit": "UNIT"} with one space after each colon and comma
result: {"value": 0.04, "unit": "mA"}
